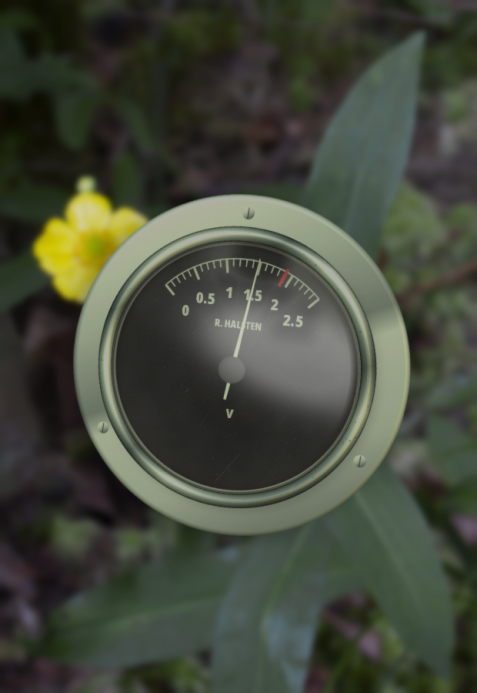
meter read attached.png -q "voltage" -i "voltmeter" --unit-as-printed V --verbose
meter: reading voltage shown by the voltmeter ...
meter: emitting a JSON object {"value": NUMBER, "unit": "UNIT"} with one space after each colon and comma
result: {"value": 1.5, "unit": "V"}
